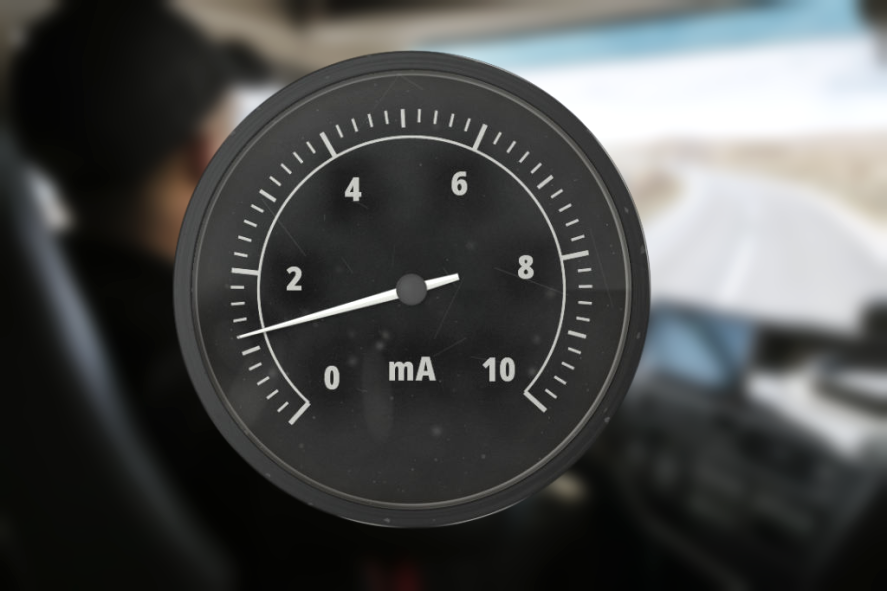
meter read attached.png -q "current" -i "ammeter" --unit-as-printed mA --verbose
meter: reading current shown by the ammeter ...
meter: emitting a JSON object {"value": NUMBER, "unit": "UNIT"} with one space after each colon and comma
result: {"value": 1.2, "unit": "mA"}
